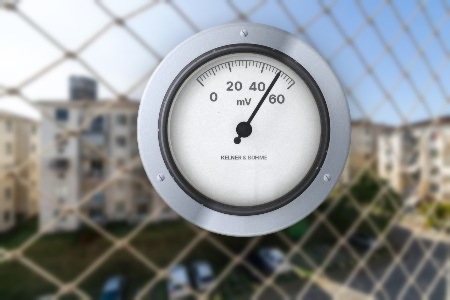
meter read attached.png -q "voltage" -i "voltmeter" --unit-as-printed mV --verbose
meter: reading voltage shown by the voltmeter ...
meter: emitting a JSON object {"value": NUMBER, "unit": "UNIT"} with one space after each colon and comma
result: {"value": 50, "unit": "mV"}
